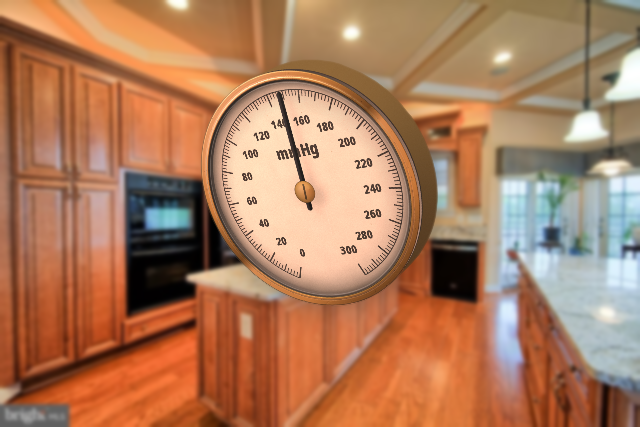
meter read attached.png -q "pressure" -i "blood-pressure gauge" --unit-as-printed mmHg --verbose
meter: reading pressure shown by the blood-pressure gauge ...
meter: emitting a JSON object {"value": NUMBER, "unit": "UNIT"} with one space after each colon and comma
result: {"value": 150, "unit": "mmHg"}
